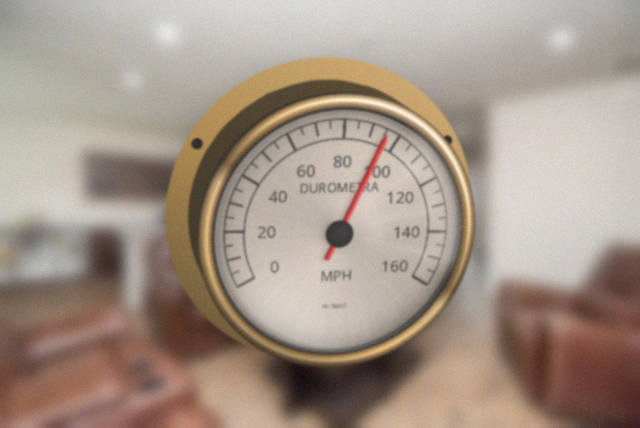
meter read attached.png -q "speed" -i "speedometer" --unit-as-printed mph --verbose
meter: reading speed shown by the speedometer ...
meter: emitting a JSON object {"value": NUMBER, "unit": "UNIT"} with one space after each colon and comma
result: {"value": 95, "unit": "mph"}
